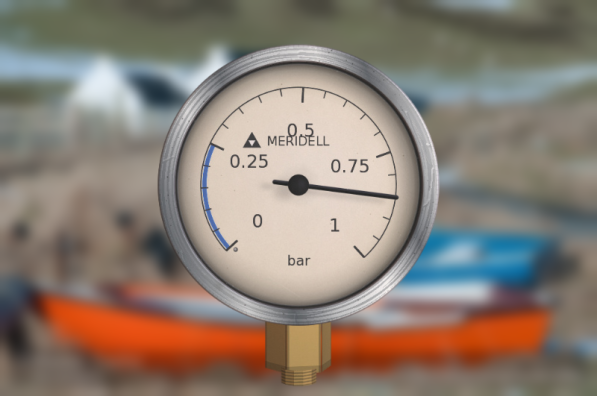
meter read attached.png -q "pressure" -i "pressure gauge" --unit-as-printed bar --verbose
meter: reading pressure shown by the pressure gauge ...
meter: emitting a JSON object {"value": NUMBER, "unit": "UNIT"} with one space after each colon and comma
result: {"value": 0.85, "unit": "bar"}
